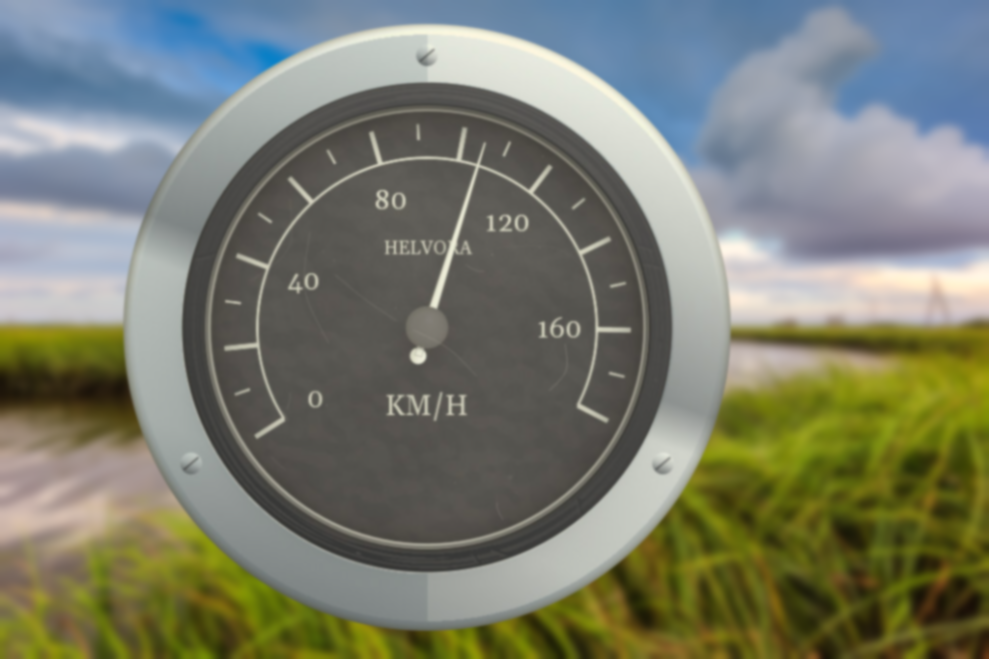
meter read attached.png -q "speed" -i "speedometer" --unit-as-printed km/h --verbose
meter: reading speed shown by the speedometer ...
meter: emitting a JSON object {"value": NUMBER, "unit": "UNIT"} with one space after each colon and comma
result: {"value": 105, "unit": "km/h"}
